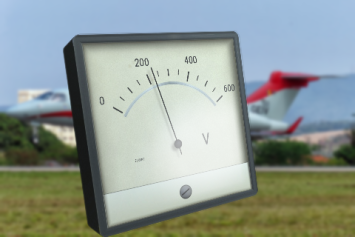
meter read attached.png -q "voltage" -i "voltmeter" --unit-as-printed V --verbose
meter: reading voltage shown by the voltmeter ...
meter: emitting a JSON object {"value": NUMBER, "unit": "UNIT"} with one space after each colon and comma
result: {"value": 225, "unit": "V"}
